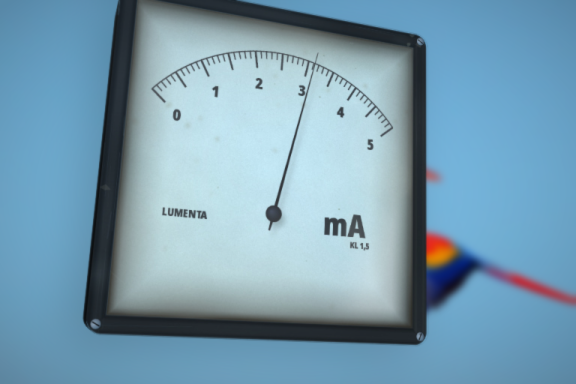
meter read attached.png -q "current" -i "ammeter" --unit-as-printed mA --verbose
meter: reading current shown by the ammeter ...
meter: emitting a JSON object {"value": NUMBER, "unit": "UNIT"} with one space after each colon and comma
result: {"value": 3.1, "unit": "mA"}
